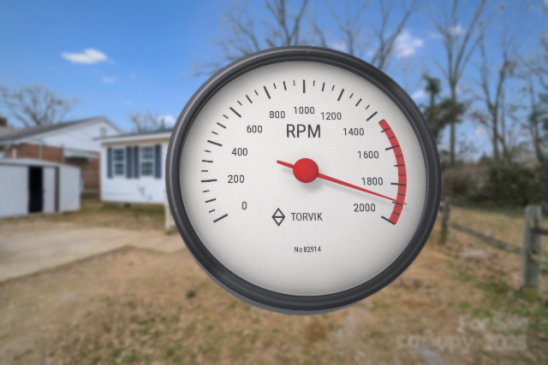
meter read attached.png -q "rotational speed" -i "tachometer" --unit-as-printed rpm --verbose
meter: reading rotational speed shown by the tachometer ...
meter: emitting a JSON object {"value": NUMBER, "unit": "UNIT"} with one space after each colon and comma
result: {"value": 1900, "unit": "rpm"}
